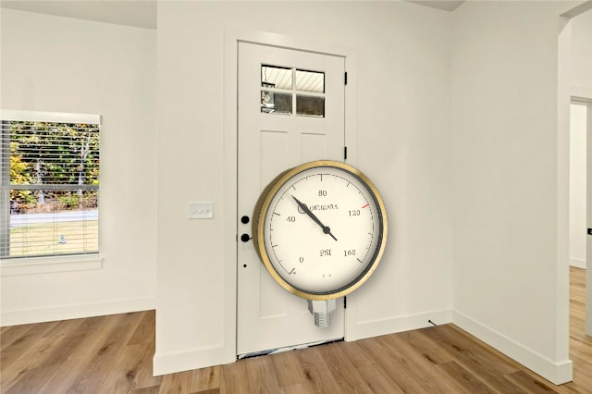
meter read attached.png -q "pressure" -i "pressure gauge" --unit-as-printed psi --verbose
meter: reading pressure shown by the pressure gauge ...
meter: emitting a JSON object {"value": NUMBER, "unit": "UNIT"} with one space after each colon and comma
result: {"value": 55, "unit": "psi"}
